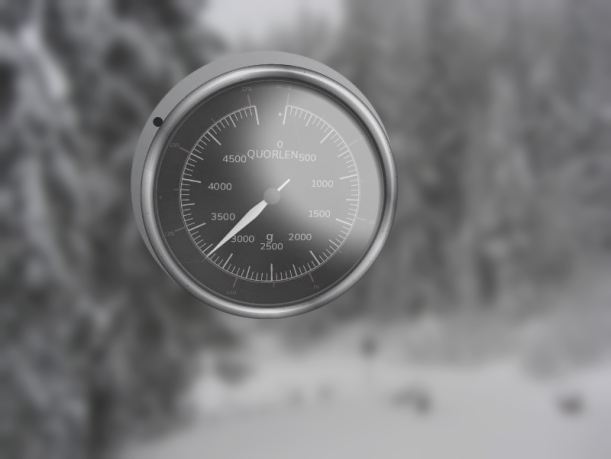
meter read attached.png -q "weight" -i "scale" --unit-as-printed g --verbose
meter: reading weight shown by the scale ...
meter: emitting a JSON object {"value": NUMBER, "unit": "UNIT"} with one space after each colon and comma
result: {"value": 3200, "unit": "g"}
